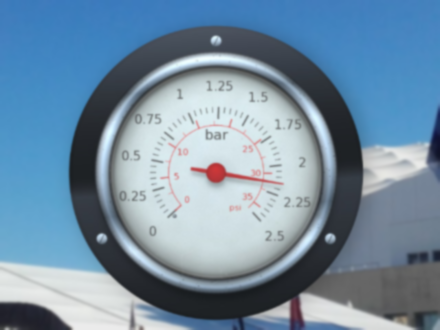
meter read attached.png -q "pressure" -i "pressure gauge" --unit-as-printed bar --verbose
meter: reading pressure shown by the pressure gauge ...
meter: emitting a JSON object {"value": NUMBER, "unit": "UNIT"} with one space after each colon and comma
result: {"value": 2.15, "unit": "bar"}
